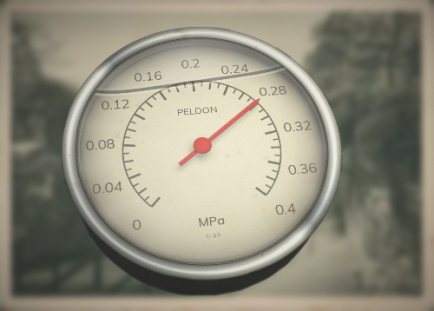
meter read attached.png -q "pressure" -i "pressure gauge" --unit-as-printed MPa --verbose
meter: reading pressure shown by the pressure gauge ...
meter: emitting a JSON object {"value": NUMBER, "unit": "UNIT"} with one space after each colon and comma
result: {"value": 0.28, "unit": "MPa"}
